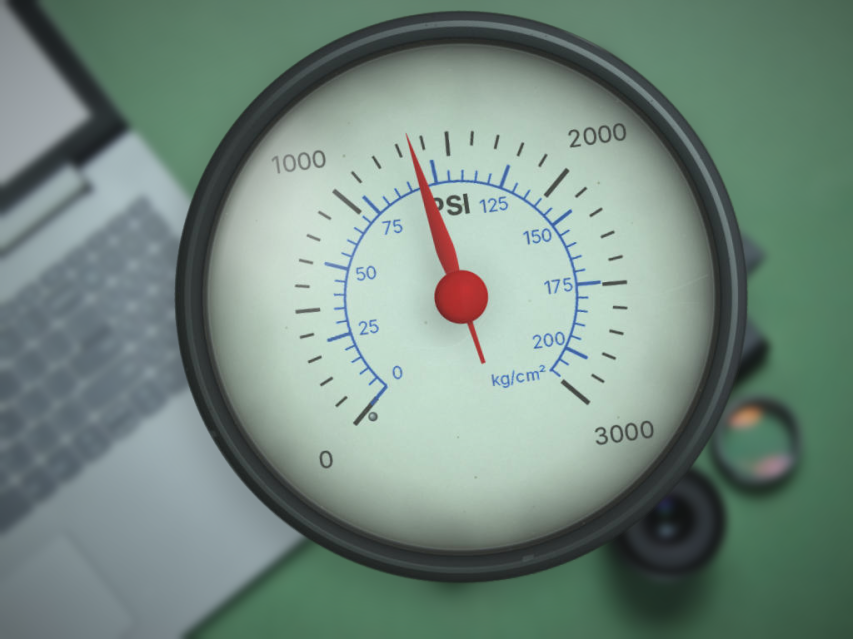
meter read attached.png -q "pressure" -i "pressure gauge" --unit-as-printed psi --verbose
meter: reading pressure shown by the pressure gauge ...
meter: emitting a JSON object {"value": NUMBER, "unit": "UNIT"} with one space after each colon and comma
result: {"value": 1350, "unit": "psi"}
